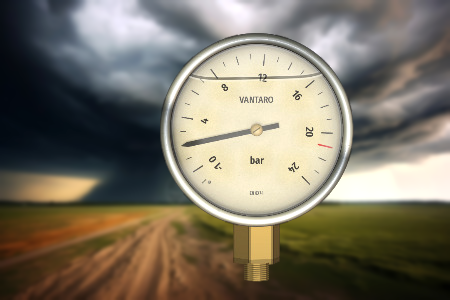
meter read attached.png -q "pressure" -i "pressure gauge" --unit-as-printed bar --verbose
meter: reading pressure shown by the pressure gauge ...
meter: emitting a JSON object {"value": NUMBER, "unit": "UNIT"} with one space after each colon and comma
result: {"value": 2, "unit": "bar"}
